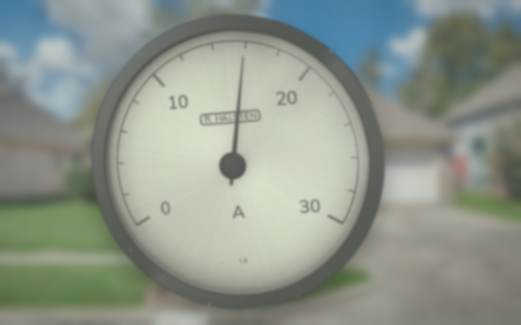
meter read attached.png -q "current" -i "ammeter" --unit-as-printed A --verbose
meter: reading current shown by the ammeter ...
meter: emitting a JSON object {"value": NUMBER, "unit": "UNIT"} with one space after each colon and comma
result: {"value": 16, "unit": "A"}
